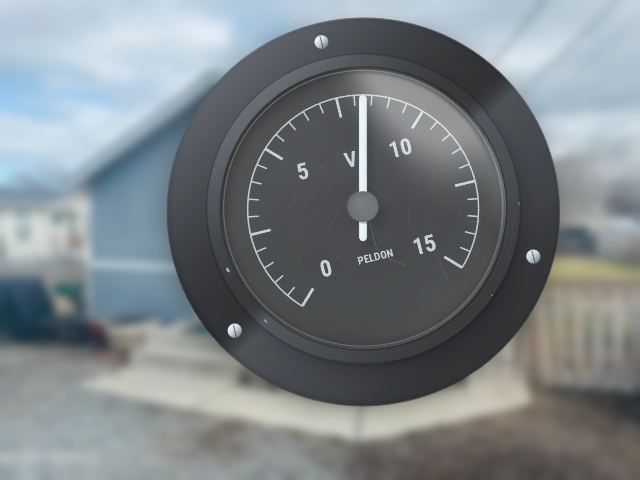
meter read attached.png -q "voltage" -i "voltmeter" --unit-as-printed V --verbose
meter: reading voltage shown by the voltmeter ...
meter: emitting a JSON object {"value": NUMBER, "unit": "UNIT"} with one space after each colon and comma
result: {"value": 8.25, "unit": "V"}
